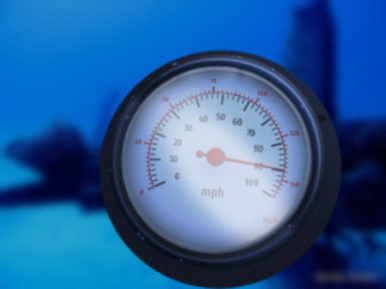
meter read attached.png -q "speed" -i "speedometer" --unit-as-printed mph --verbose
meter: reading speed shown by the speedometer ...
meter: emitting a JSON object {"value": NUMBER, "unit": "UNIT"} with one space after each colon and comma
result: {"value": 90, "unit": "mph"}
